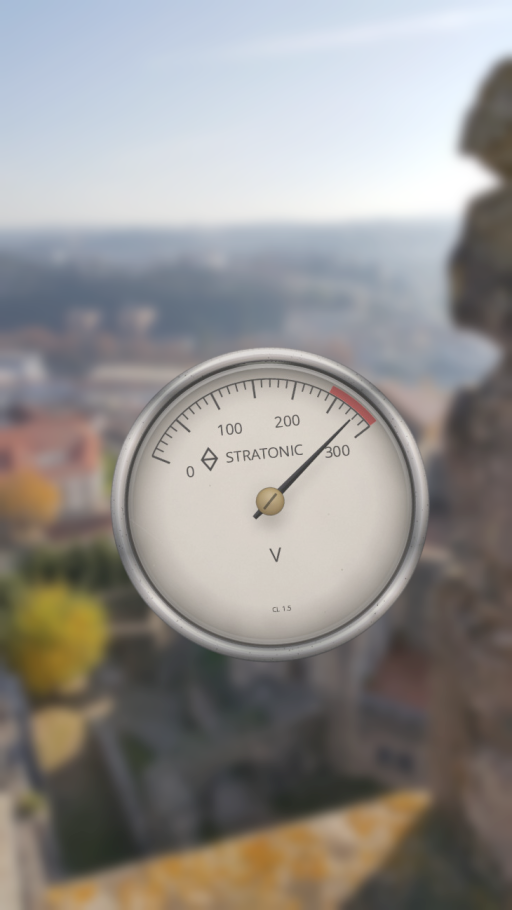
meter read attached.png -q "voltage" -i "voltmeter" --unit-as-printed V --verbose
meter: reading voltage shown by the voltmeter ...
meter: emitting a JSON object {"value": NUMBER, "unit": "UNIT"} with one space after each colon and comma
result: {"value": 280, "unit": "V"}
